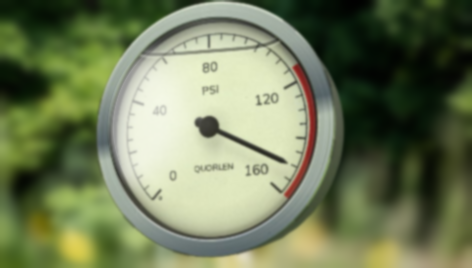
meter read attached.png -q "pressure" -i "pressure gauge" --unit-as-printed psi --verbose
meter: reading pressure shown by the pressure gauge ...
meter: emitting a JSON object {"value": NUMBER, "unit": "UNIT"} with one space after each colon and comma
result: {"value": 150, "unit": "psi"}
